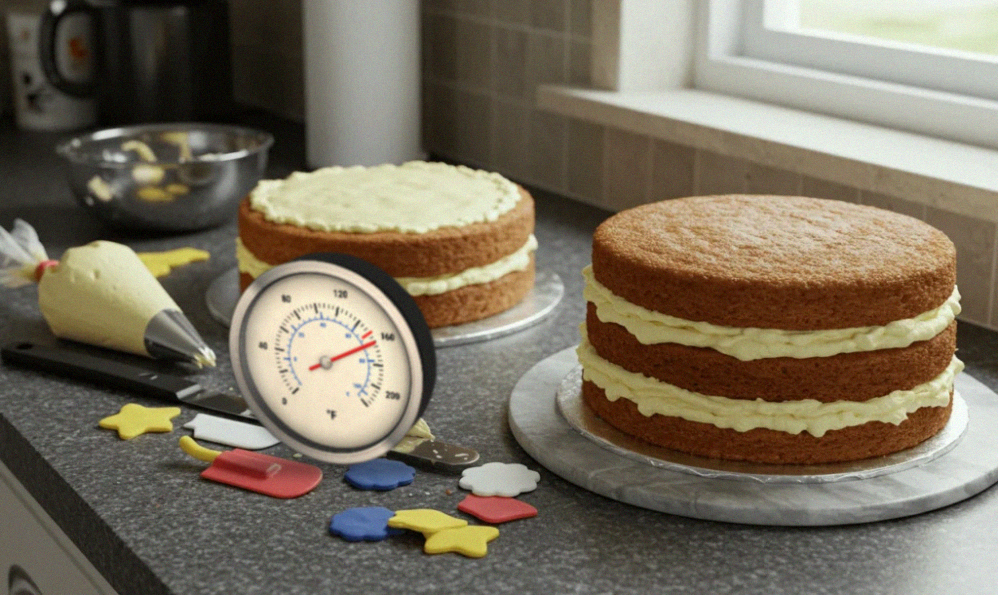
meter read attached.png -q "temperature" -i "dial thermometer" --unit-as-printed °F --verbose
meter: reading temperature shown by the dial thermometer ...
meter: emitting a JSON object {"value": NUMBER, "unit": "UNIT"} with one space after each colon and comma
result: {"value": 160, "unit": "°F"}
